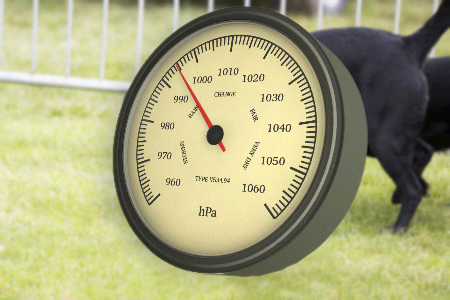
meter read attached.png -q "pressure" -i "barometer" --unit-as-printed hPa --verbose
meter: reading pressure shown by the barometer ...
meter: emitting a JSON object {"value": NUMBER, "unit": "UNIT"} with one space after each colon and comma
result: {"value": 995, "unit": "hPa"}
